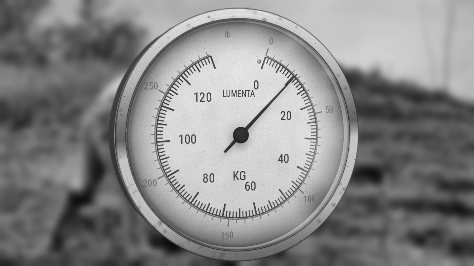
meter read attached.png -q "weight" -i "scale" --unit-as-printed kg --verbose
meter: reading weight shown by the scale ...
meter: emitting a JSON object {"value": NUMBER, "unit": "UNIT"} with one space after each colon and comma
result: {"value": 10, "unit": "kg"}
